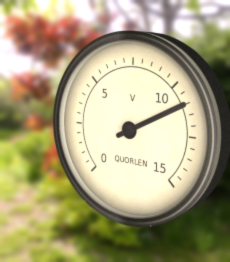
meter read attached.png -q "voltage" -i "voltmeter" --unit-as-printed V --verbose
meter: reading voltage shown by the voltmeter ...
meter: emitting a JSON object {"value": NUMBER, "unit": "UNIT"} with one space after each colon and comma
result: {"value": 11, "unit": "V"}
